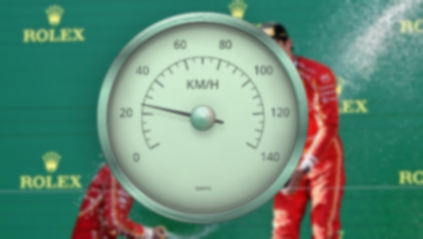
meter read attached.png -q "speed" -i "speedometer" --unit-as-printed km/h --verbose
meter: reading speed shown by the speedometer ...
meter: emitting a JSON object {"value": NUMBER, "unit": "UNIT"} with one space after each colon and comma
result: {"value": 25, "unit": "km/h"}
